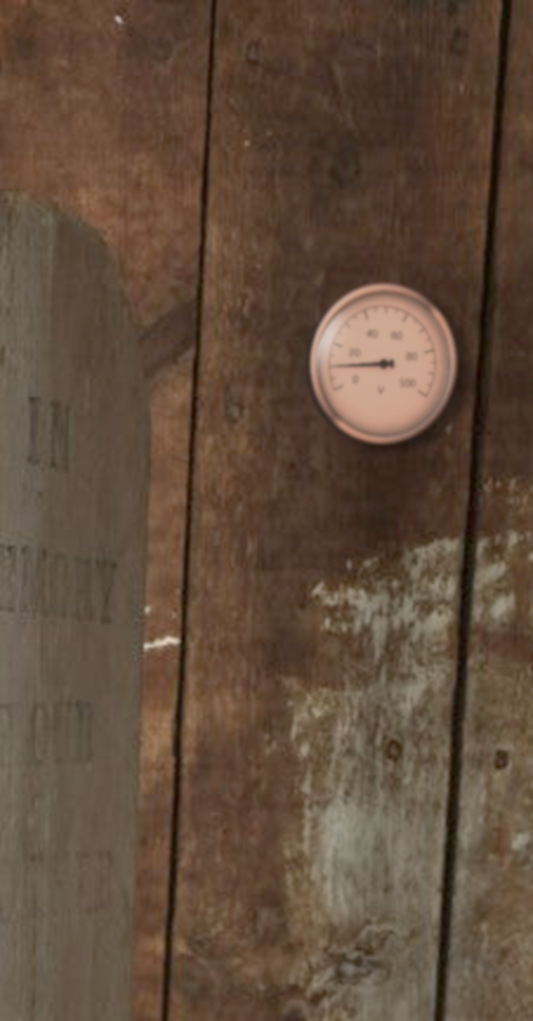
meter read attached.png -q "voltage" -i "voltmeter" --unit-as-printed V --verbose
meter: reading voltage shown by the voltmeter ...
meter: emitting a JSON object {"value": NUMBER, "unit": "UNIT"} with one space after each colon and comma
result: {"value": 10, "unit": "V"}
